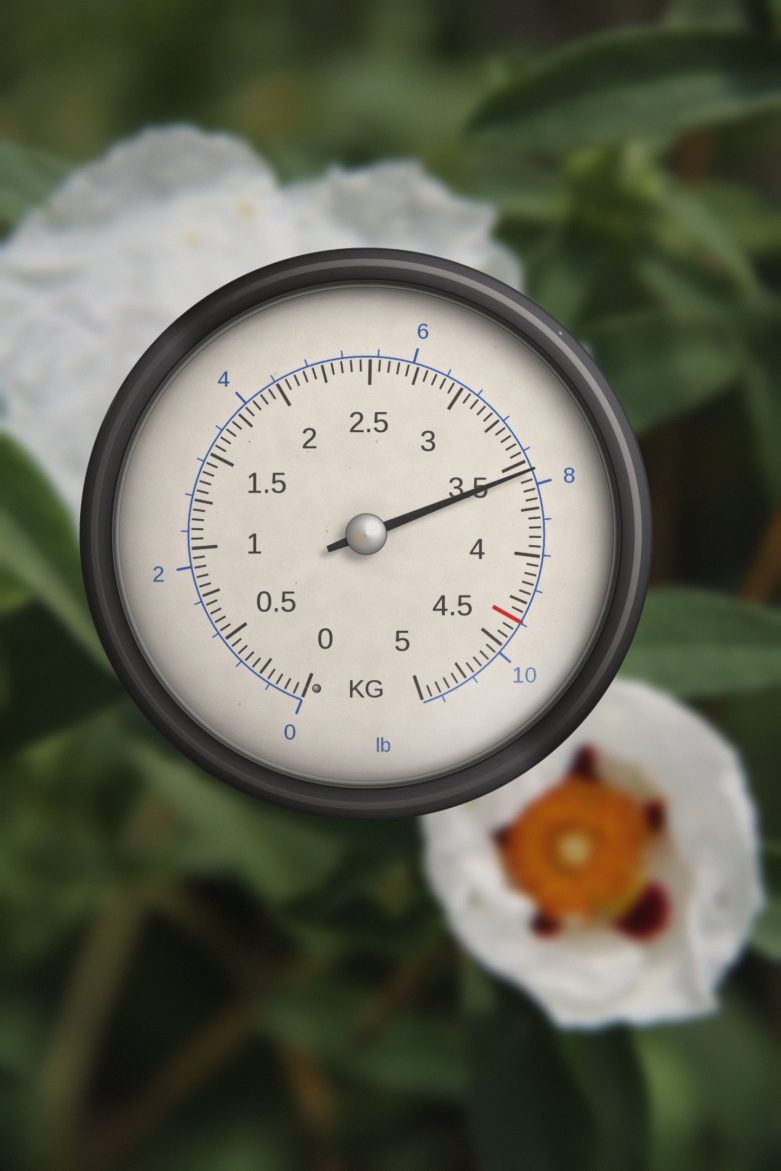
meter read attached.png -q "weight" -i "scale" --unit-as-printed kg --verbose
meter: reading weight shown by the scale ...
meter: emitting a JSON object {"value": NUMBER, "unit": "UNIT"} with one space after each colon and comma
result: {"value": 3.55, "unit": "kg"}
